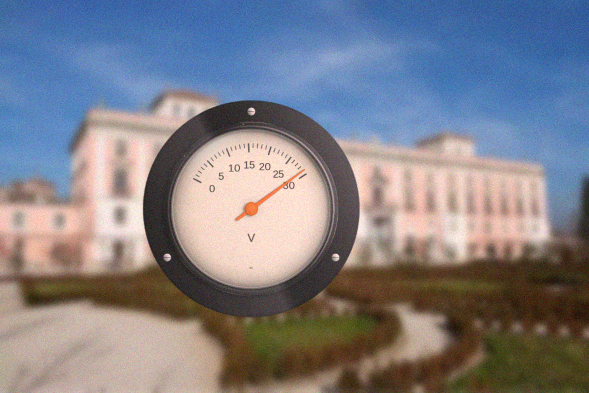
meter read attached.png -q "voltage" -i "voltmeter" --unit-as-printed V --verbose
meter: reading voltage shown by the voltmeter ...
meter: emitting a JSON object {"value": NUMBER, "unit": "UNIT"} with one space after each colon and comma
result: {"value": 29, "unit": "V"}
